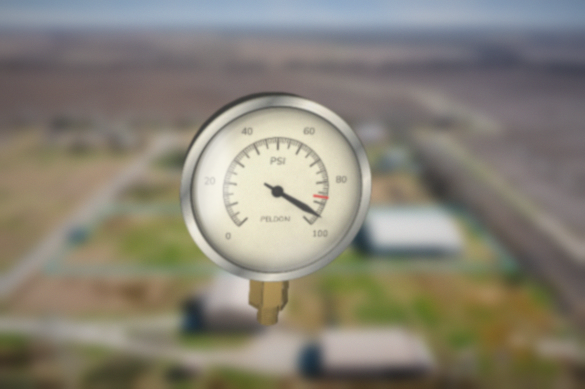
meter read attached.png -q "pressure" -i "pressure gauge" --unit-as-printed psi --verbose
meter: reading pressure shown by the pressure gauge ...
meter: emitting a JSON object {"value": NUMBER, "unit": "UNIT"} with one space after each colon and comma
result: {"value": 95, "unit": "psi"}
